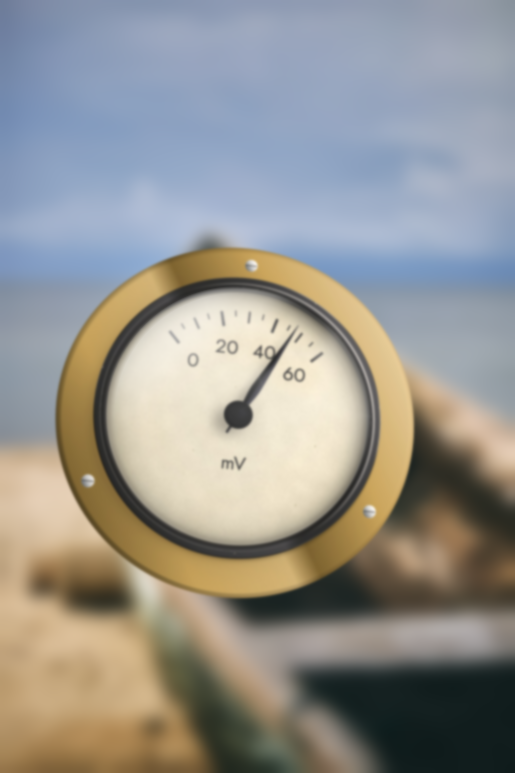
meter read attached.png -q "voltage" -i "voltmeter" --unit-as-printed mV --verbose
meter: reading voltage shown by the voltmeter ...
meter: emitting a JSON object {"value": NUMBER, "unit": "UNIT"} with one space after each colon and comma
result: {"value": 47.5, "unit": "mV"}
